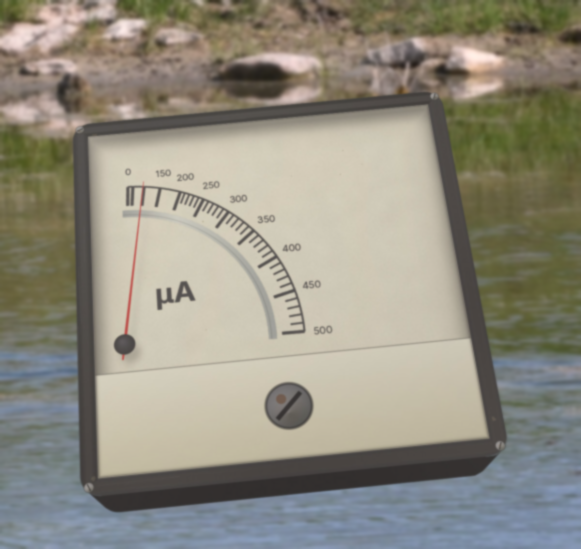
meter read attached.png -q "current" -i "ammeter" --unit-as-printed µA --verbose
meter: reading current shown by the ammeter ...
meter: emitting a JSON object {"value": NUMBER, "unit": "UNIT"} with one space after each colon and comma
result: {"value": 100, "unit": "µA"}
